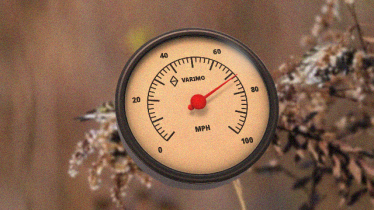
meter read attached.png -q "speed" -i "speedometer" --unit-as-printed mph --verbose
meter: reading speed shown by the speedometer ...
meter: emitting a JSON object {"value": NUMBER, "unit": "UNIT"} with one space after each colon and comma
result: {"value": 72, "unit": "mph"}
